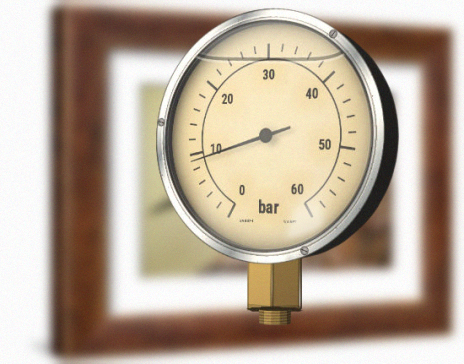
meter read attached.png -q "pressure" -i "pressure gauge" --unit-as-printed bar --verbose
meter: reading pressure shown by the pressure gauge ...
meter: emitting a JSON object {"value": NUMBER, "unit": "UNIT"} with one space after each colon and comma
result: {"value": 9, "unit": "bar"}
